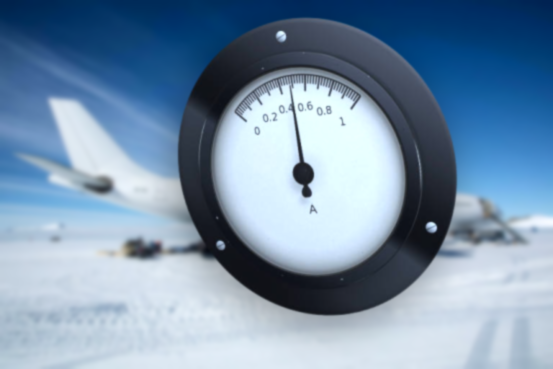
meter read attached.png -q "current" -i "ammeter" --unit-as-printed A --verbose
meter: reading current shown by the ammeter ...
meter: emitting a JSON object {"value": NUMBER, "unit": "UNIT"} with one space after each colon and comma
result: {"value": 0.5, "unit": "A"}
